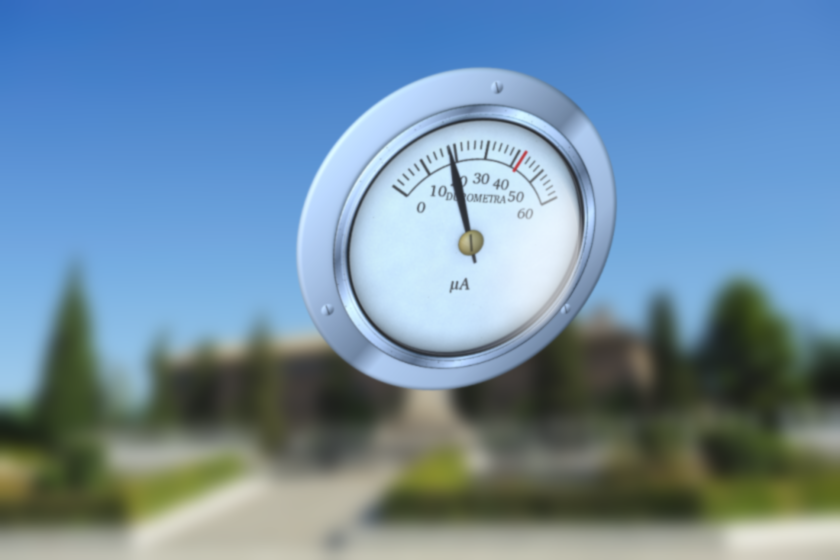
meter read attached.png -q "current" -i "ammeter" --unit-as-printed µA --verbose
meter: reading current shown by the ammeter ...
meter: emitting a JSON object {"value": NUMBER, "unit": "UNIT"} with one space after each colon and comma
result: {"value": 18, "unit": "µA"}
